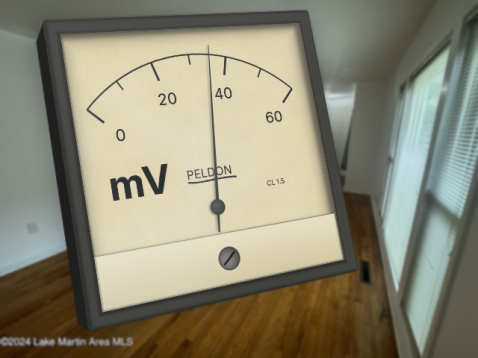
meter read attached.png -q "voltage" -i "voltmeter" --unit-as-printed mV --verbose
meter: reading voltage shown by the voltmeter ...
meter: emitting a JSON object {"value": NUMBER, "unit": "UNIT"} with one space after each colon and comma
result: {"value": 35, "unit": "mV"}
